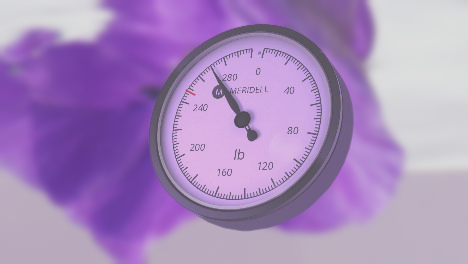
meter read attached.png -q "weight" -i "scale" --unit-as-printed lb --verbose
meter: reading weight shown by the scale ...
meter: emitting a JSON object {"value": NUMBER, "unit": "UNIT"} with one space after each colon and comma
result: {"value": 270, "unit": "lb"}
